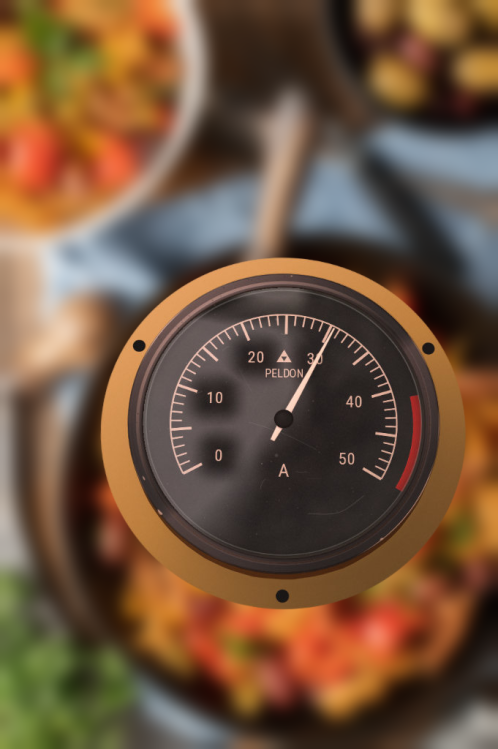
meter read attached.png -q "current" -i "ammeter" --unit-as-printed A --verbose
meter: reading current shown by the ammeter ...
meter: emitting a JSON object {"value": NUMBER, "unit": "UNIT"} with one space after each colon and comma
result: {"value": 30.5, "unit": "A"}
